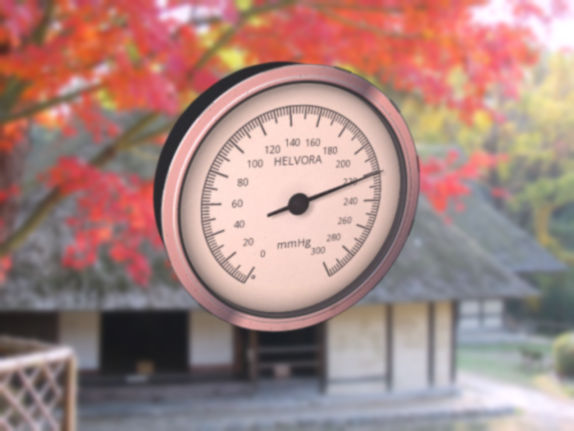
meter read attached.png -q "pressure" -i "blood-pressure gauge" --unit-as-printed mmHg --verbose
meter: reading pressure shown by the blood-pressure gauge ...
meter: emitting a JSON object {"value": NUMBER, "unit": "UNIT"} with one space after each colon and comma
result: {"value": 220, "unit": "mmHg"}
